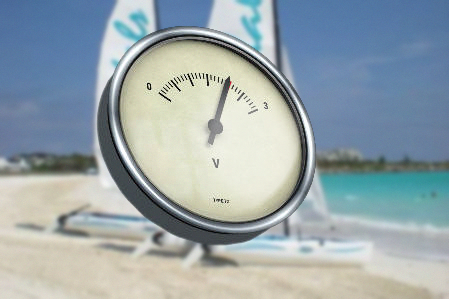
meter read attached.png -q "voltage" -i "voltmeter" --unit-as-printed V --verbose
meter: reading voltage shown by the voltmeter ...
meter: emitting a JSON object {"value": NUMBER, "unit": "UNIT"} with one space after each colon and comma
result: {"value": 2, "unit": "V"}
